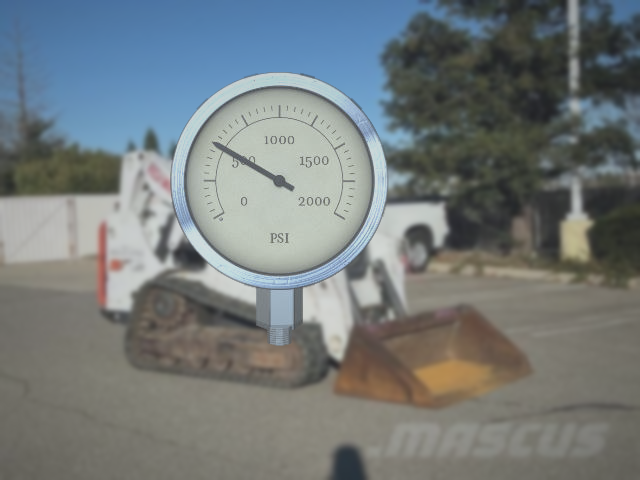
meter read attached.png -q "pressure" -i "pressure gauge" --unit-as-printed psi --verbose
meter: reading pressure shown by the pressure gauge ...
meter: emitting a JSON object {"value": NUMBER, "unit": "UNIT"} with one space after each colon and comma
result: {"value": 500, "unit": "psi"}
